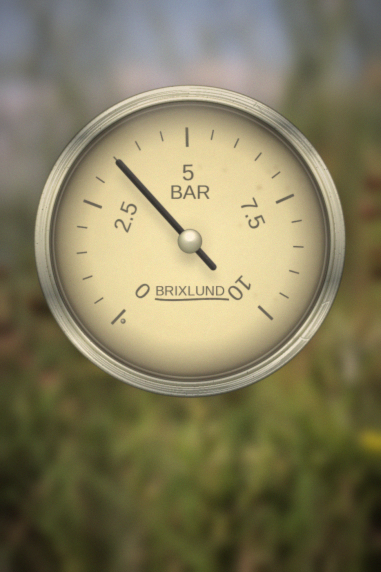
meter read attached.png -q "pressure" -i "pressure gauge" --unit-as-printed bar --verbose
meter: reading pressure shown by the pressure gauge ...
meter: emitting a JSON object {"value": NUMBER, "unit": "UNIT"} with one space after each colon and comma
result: {"value": 3.5, "unit": "bar"}
